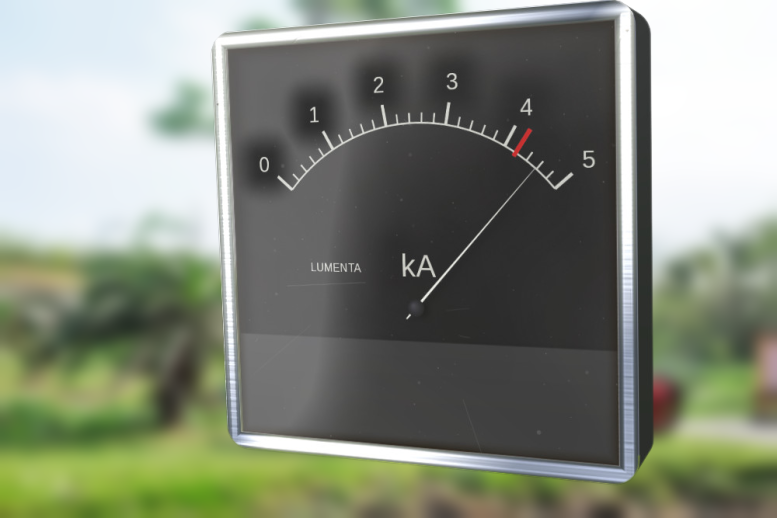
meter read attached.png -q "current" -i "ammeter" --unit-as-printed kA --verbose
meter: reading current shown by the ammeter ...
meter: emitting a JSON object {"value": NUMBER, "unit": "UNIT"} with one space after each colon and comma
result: {"value": 4.6, "unit": "kA"}
